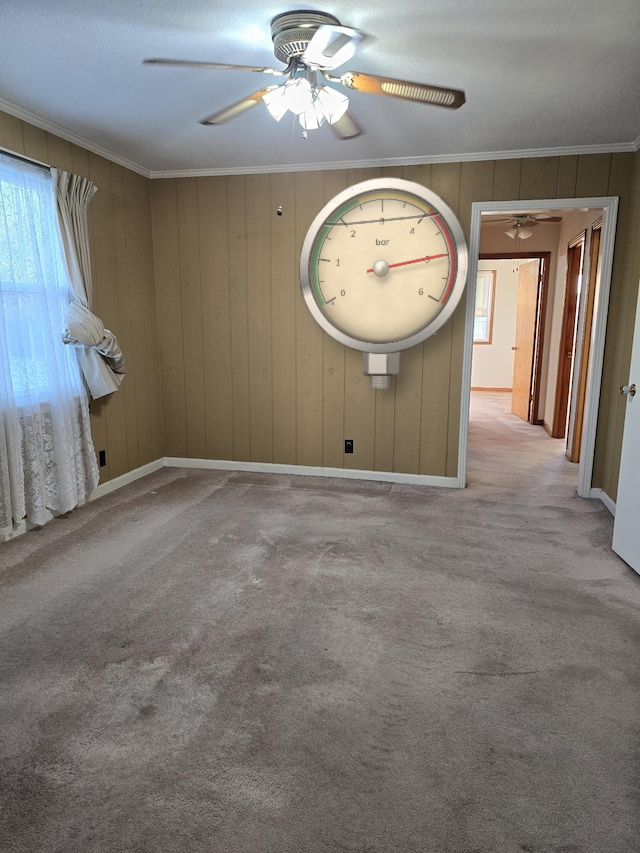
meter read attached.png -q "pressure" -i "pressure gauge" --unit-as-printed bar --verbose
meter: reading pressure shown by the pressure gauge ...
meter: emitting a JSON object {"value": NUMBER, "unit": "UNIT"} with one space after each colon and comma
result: {"value": 5, "unit": "bar"}
